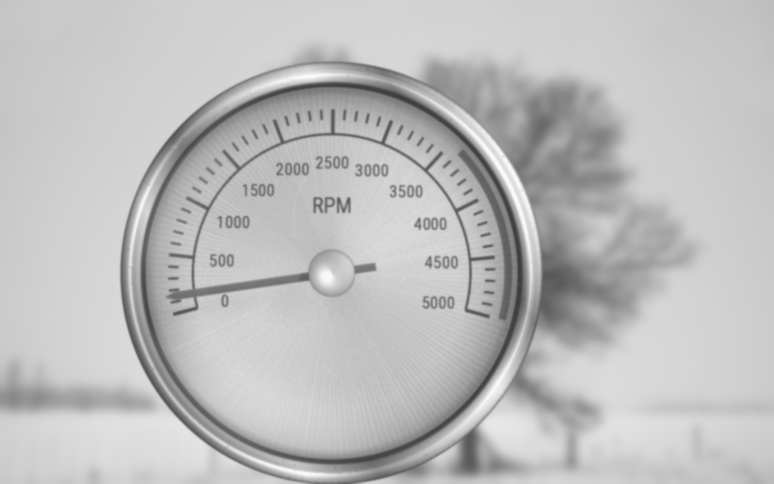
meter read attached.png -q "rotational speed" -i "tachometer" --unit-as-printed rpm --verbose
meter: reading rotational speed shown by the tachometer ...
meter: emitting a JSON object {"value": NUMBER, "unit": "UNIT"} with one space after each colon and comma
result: {"value": 150, "unit": "rpm"}
